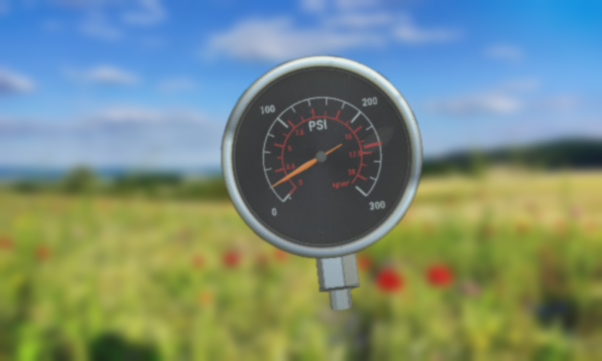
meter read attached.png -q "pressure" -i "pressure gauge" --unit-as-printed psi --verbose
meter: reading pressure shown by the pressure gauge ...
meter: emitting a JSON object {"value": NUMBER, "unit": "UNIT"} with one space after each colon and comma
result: {"value": 20, "unit": "psi"}
